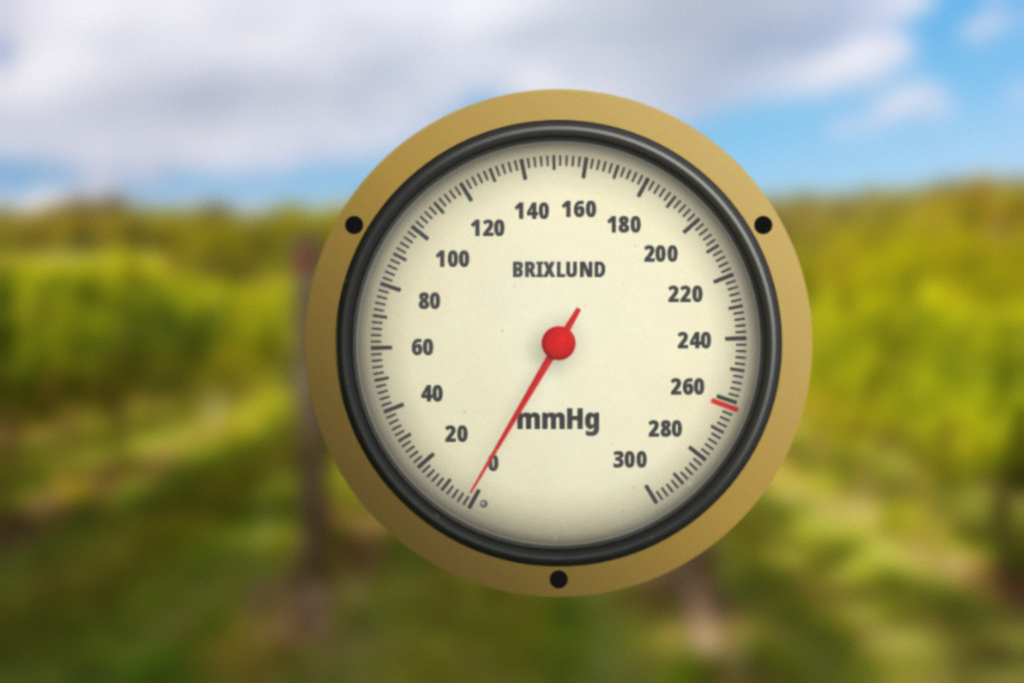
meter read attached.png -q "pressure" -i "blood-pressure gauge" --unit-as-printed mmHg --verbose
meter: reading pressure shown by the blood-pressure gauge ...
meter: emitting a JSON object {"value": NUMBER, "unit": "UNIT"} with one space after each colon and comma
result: {"value": 2, "unit": "mmHg"}
